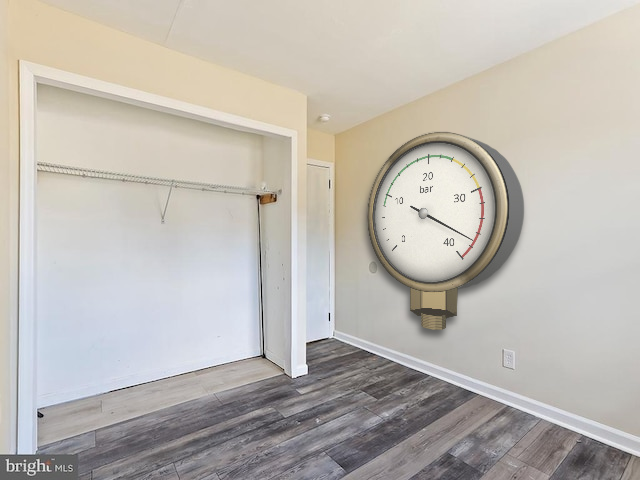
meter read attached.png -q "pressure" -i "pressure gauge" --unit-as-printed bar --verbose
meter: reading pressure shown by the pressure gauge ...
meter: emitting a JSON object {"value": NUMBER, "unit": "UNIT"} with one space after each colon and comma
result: {"value": 37, "unit": "bar"}
